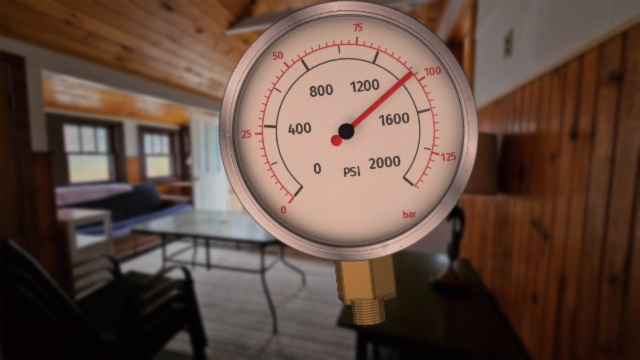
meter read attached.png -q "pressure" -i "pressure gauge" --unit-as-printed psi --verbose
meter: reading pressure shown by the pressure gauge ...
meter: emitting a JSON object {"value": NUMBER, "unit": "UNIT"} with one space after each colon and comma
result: {"value": 1400, "unit": "psi"}
